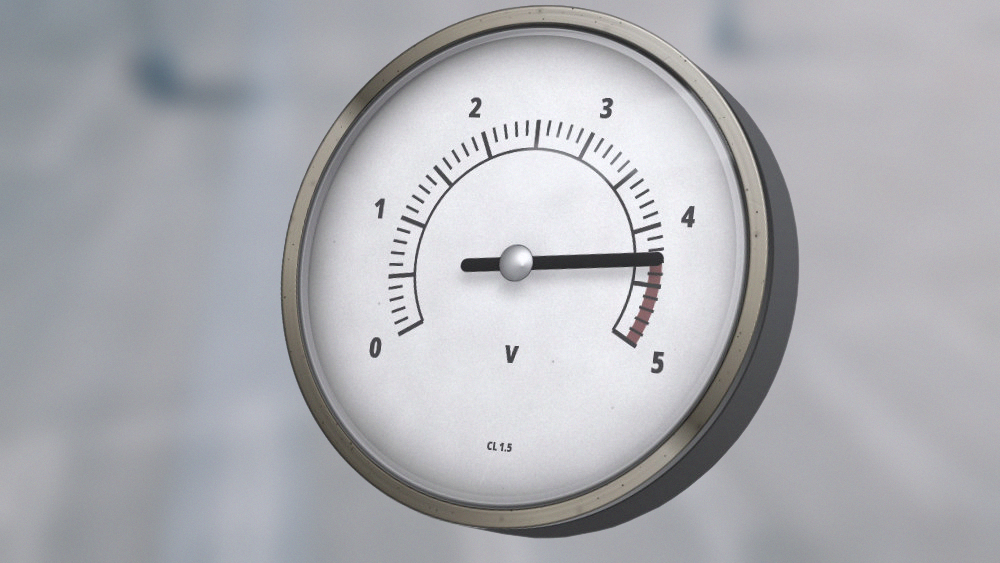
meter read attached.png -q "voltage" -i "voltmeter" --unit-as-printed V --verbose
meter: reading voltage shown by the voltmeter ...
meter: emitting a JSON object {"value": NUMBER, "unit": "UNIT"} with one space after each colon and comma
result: {"value": 4.3, "unit": "V"}
